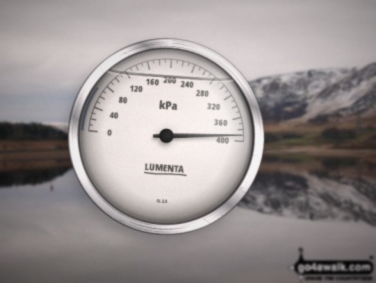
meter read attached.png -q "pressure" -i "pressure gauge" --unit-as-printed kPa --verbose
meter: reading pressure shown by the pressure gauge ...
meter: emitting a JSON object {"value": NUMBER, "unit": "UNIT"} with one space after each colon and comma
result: {"value": 390, "unit": "kPa"}
